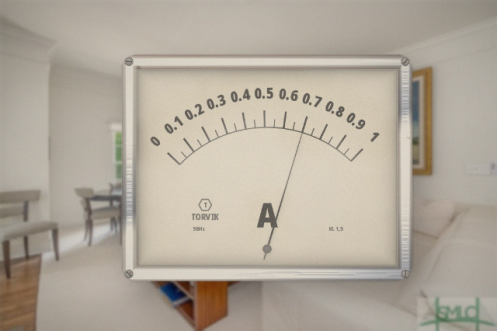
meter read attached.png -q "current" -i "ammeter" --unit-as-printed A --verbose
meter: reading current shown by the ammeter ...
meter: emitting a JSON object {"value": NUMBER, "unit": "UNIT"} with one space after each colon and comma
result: {"value": 0.7, "unit": "A"}
